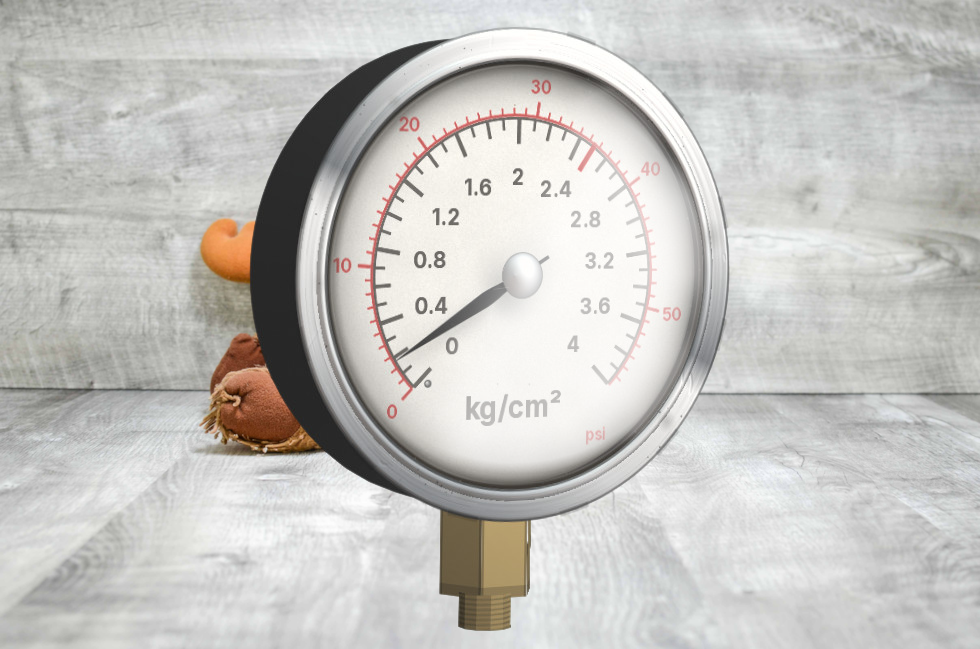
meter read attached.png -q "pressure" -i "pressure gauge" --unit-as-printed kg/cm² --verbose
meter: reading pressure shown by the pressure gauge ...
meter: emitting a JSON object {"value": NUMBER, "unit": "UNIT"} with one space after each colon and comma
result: {"value": 0.2, "unit": "kg/cm²"}
